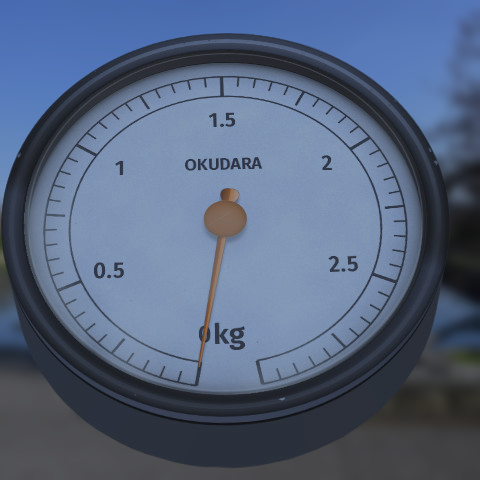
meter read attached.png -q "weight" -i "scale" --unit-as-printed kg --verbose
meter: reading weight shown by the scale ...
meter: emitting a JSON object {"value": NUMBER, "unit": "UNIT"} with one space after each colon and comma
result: {"value": 0, "unit": "kg"}
